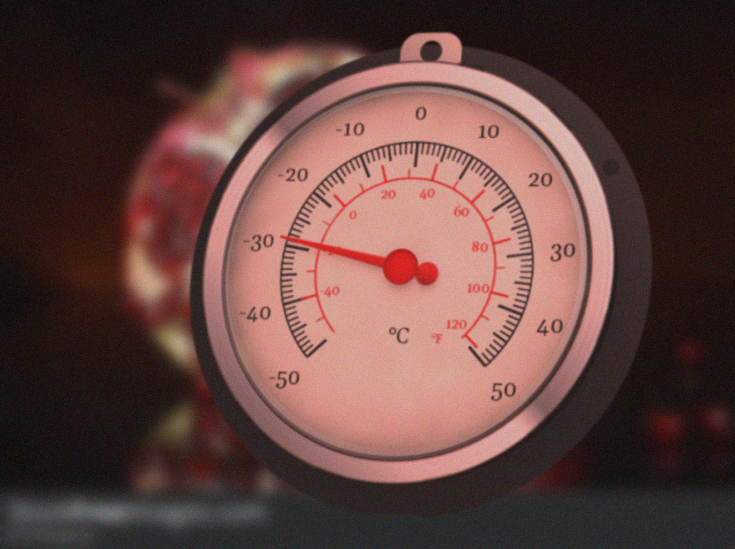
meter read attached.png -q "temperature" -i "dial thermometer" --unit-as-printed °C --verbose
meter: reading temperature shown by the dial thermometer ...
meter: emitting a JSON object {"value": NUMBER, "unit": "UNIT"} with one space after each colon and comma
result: {"value": -29, "unit": "°C"}
